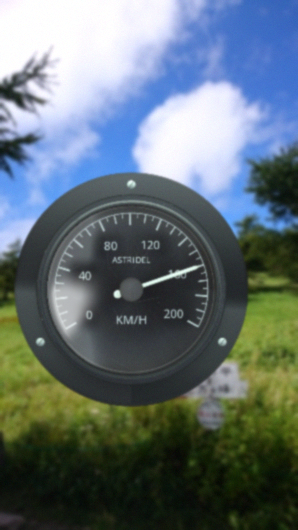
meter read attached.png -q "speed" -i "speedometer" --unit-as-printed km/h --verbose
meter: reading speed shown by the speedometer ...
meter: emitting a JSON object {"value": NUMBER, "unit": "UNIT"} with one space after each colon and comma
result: {"value": 160, "unit": "km/h"}
